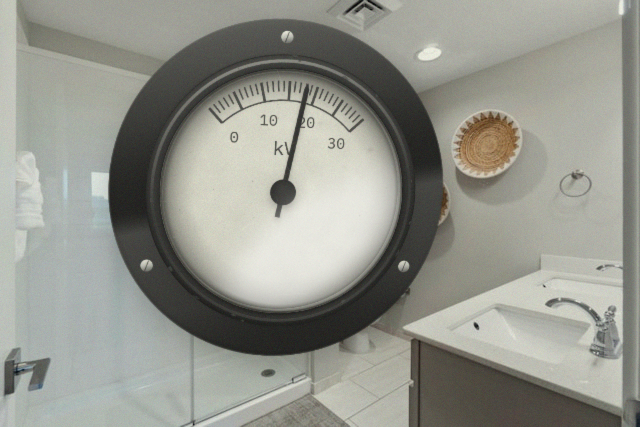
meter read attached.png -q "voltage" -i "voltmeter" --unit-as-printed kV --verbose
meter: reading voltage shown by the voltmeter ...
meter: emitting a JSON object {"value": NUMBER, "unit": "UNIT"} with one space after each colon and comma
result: {"value": 18, "unit": "kV"}
